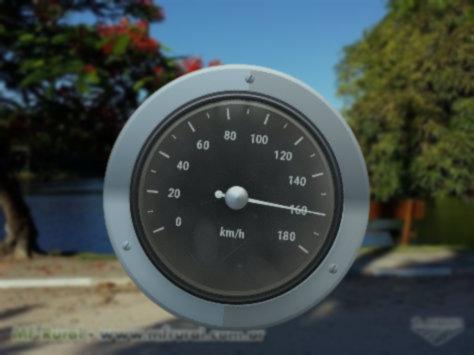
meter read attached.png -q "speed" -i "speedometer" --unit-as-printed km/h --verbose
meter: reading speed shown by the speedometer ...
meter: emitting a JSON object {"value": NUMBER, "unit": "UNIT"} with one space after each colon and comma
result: {"value": 160, "unit": "km/h"}
